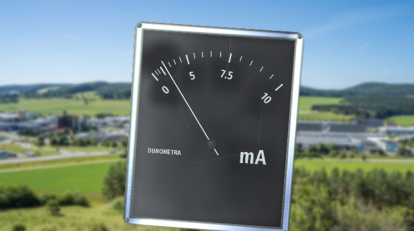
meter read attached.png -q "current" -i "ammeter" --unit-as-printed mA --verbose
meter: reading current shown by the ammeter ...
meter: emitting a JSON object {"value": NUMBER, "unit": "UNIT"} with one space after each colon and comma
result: {"value": 3, "unit": "mA"}
